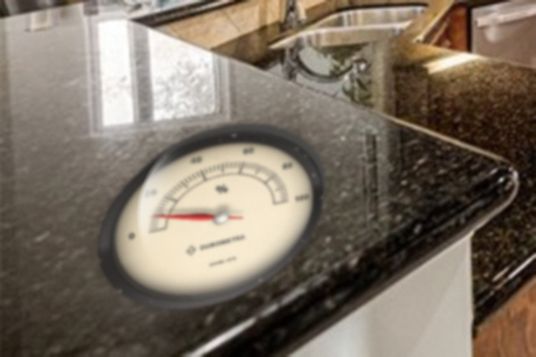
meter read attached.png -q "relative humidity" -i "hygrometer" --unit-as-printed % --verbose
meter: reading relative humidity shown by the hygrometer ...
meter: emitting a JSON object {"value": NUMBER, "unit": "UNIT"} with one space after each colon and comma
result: {"value": 10, "unit": "%"}
